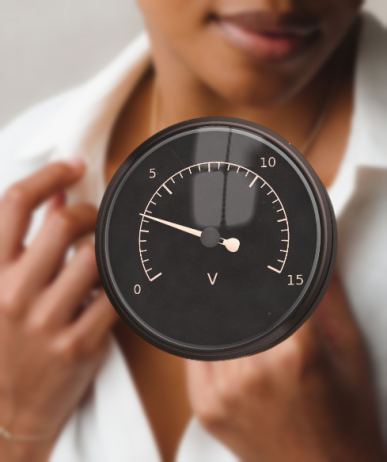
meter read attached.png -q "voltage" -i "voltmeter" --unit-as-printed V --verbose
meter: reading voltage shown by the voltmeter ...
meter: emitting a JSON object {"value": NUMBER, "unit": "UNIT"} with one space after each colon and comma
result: {"value": 3.25, "unit": "V"}
